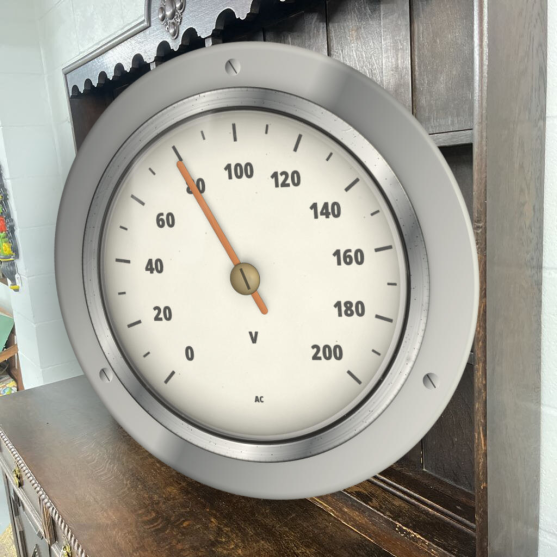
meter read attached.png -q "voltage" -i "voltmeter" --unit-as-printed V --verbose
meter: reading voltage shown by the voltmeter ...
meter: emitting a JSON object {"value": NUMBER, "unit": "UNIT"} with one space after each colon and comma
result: {"value": 80, "unit": "V"}
